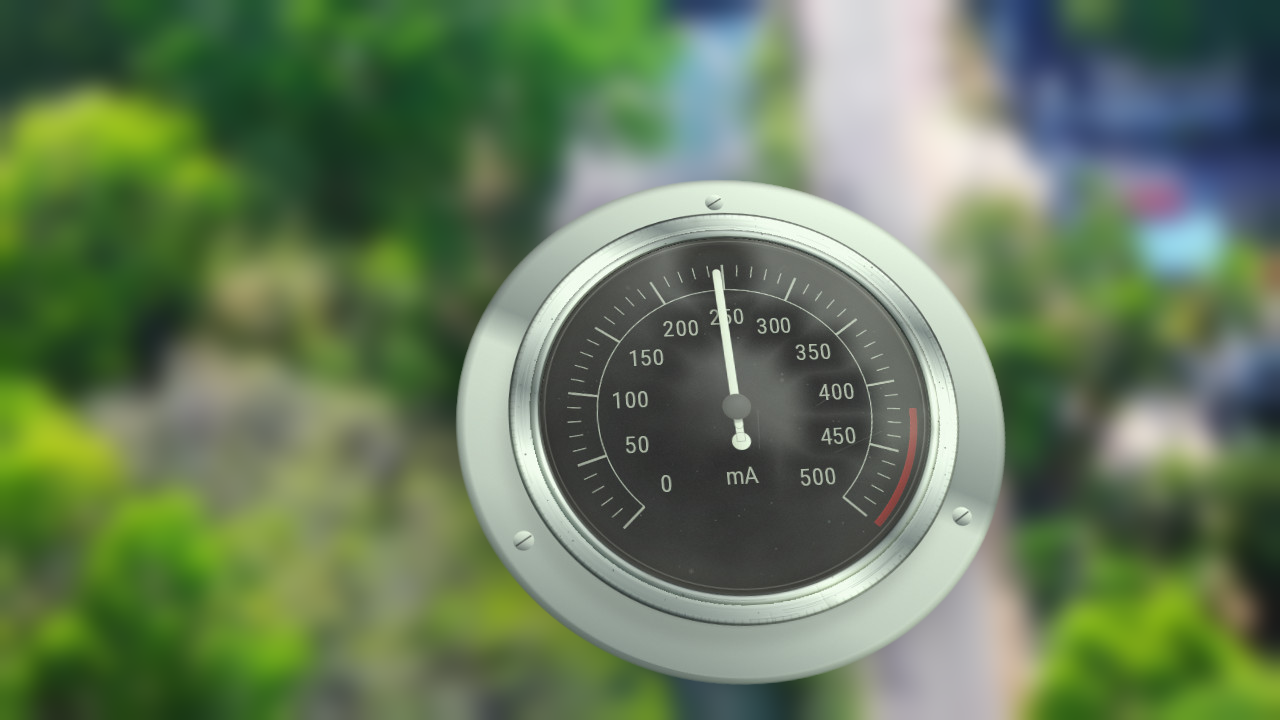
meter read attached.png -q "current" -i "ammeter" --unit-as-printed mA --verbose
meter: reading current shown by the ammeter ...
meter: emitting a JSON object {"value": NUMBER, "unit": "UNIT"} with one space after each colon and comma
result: {"value": 245, "unit": "mA"}
